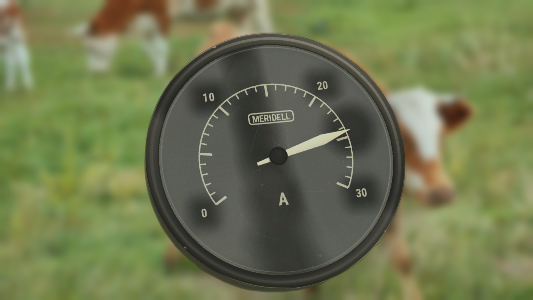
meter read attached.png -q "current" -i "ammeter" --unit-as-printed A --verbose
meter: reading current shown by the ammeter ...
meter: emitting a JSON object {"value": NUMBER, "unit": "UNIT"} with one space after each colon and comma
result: {"value": 24.5, "unit": "A"}
